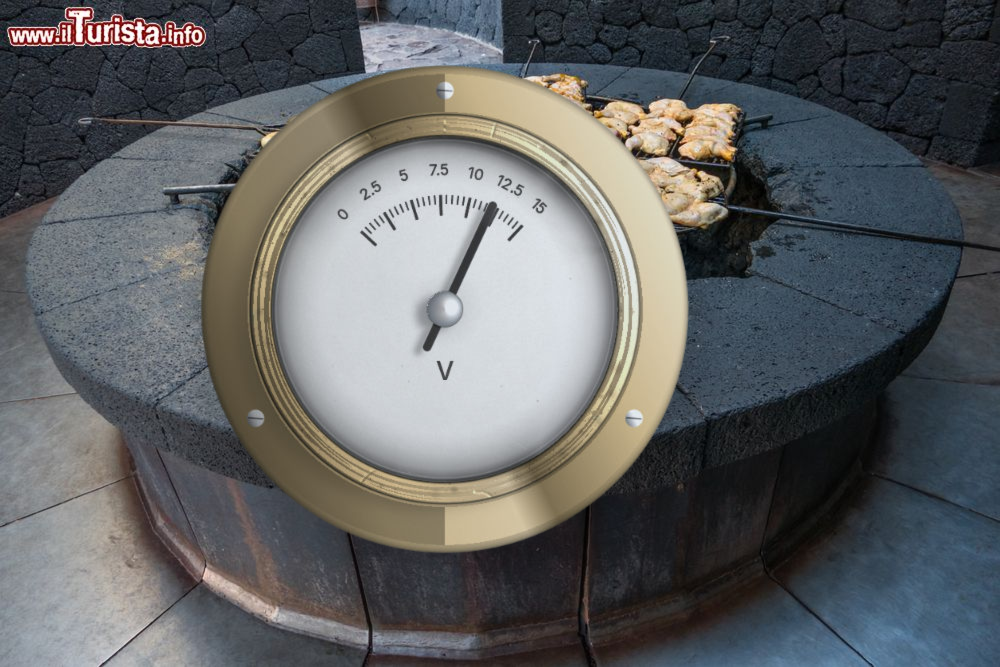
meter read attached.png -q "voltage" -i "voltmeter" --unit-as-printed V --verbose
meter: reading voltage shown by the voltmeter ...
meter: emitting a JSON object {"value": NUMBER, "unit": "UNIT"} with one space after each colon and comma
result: {"value": 12, "unit": "V"}
